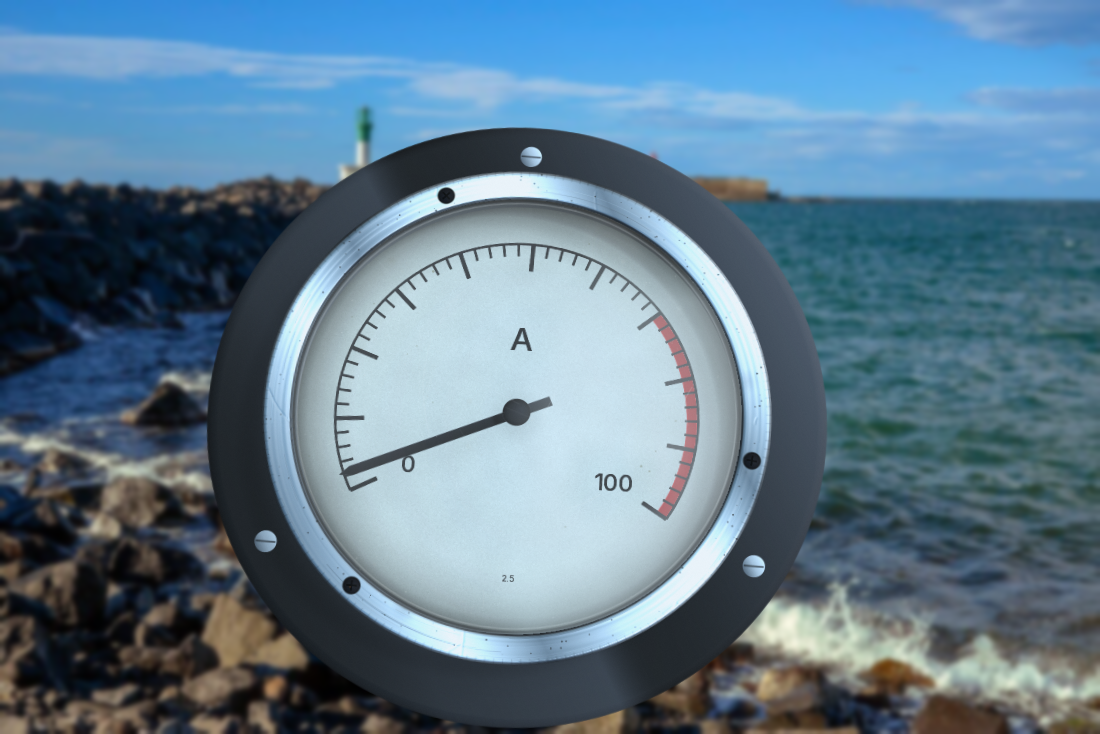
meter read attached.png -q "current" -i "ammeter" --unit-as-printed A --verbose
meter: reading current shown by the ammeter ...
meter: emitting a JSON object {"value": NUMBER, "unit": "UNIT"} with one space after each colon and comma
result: {"value": 2, "unit": "A"}
